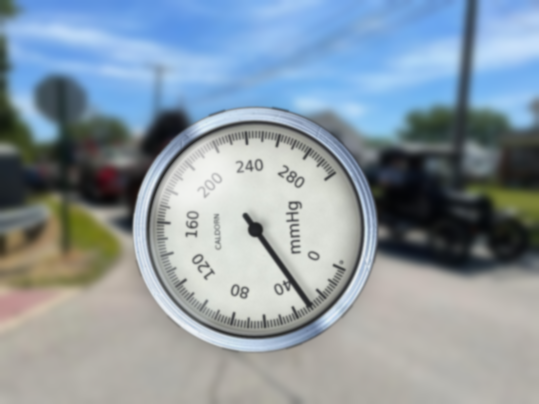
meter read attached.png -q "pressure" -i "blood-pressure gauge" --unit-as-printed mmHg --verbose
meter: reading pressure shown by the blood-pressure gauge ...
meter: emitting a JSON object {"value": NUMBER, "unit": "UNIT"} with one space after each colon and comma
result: {"value": 30, "unit": "mmHg"}
